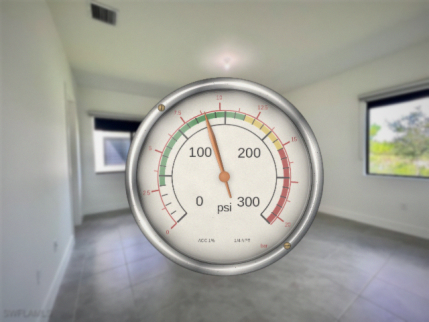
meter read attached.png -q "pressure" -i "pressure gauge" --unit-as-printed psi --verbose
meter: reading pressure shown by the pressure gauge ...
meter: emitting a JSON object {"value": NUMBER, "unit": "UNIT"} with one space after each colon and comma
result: {"value": 130, "unit": "psi"}
